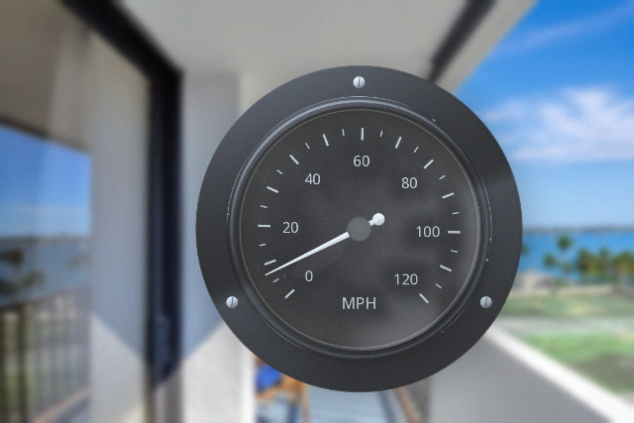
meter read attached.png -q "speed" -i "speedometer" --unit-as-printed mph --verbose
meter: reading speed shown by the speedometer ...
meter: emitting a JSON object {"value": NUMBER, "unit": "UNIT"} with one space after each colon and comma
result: {"value": 7.5, "unit": "mph"}
